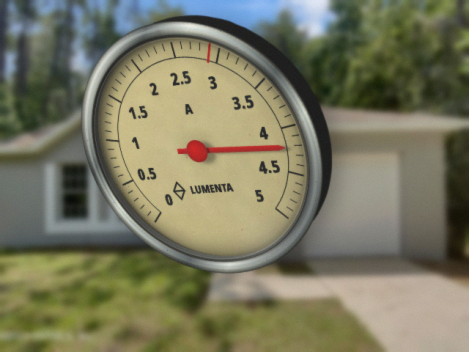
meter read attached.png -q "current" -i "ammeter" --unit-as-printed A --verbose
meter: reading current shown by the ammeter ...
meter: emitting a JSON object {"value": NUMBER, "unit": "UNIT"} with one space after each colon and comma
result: {"value": 4.2, "unit": "A"}
